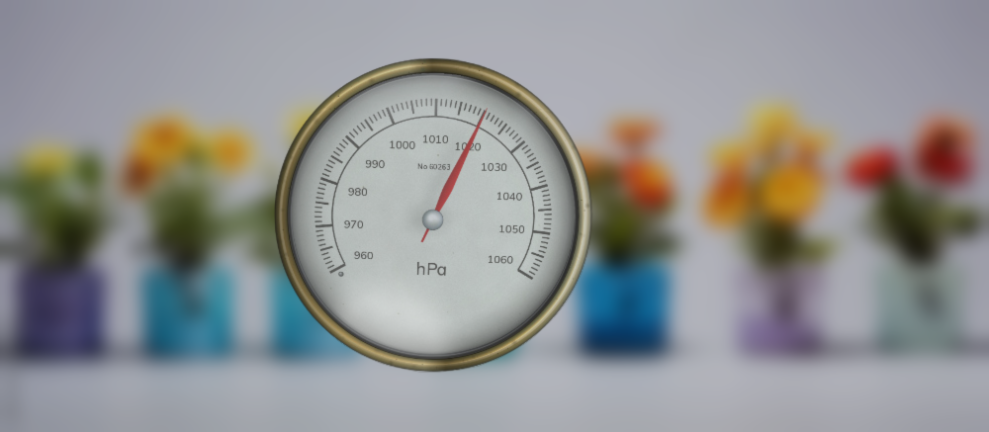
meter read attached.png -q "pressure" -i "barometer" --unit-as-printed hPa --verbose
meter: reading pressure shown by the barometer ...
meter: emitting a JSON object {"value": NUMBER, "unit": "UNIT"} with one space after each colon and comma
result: {"value": 1020, "unit": "hPa"}
